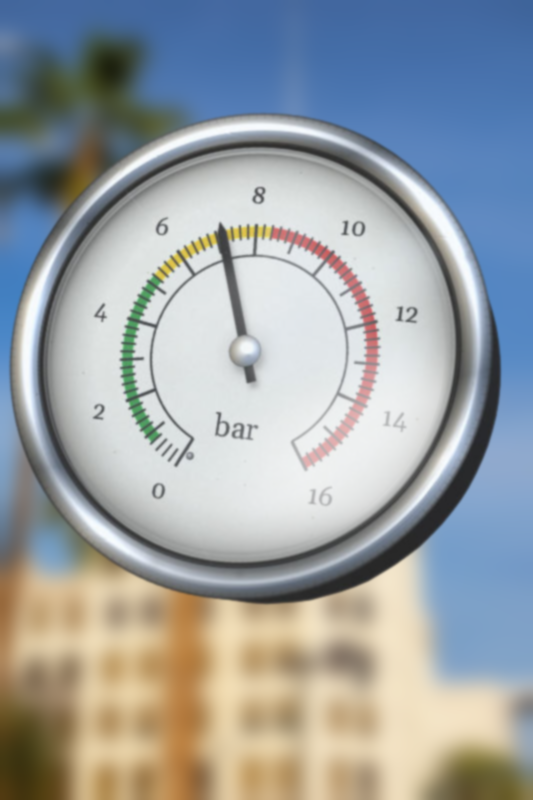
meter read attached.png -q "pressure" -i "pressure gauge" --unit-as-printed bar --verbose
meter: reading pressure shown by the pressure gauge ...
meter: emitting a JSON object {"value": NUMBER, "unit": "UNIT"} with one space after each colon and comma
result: {"value": 7.2, "unit": "bar"}
